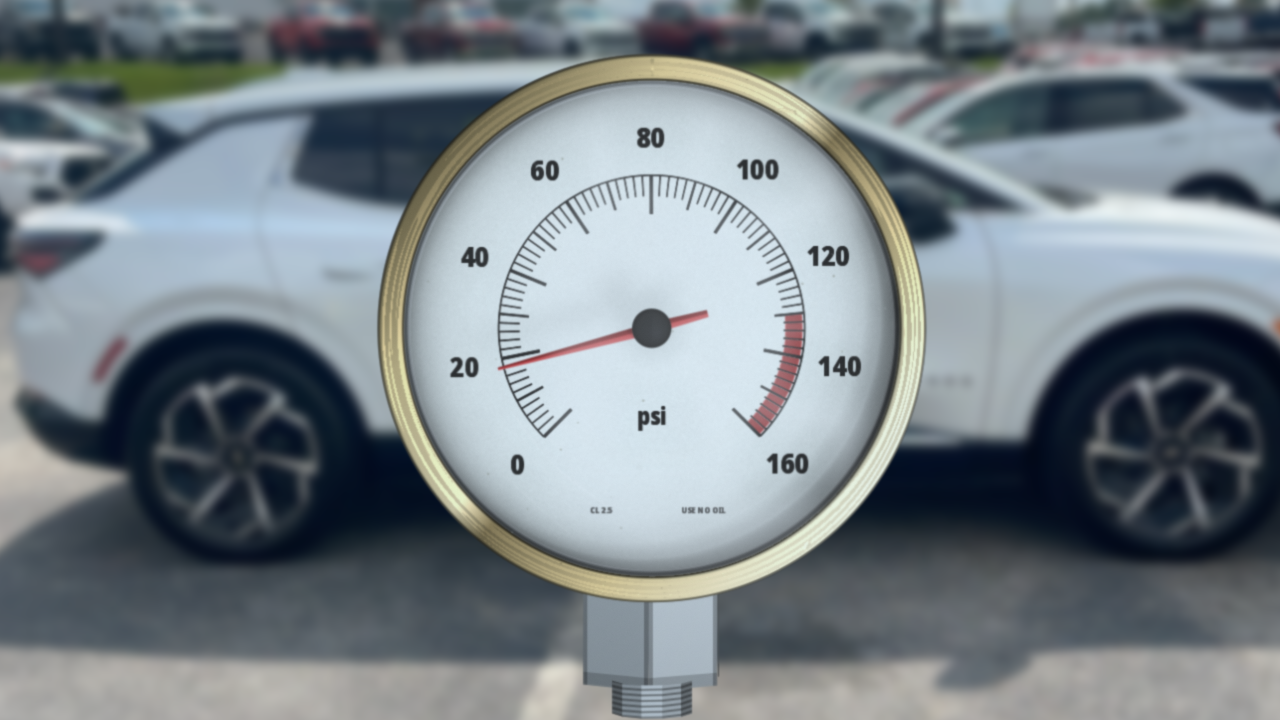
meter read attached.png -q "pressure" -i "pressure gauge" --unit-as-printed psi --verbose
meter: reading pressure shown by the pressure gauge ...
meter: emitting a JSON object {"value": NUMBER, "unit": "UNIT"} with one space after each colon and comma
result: {"value": 18, "unit": "psi"}
